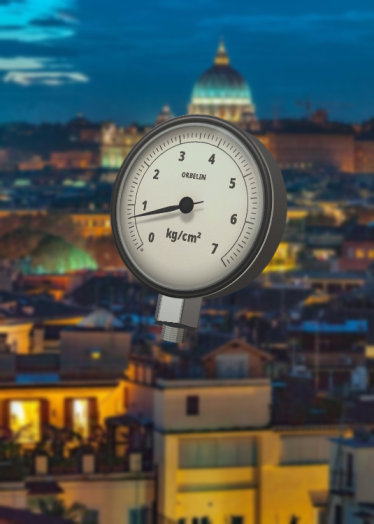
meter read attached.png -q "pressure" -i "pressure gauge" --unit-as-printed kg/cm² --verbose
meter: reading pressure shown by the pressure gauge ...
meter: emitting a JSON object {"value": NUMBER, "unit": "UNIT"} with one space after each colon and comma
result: {"value": 0.7, "unit": "kg/cm²"}
